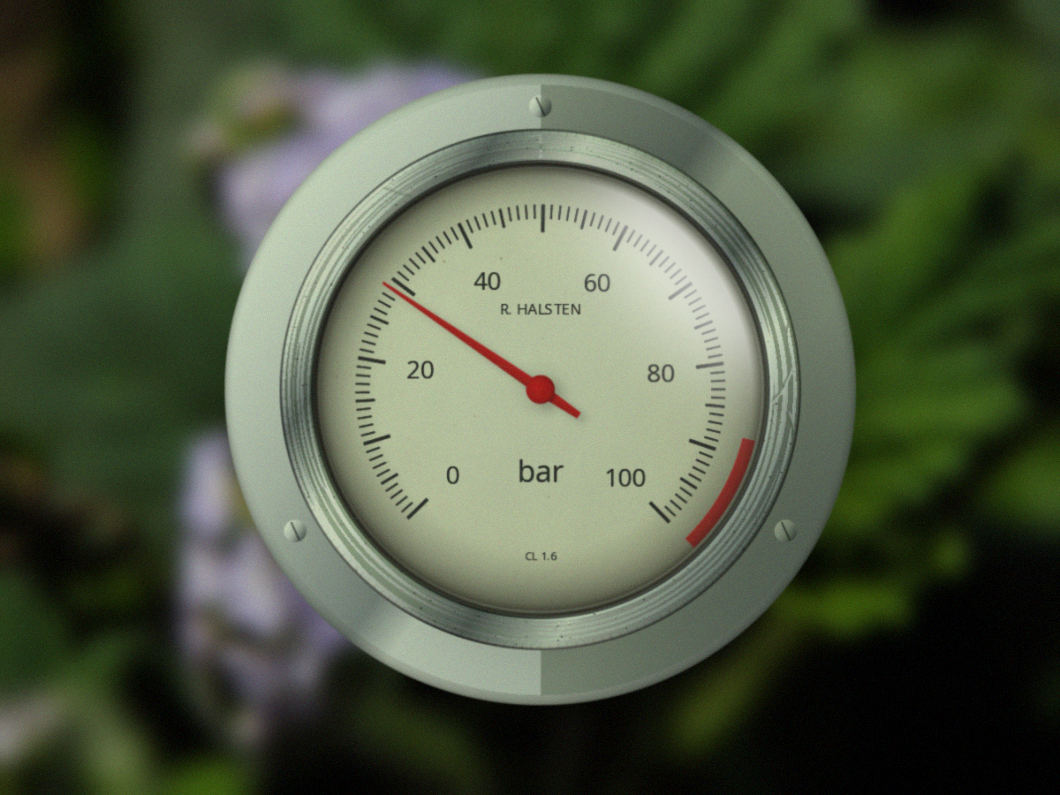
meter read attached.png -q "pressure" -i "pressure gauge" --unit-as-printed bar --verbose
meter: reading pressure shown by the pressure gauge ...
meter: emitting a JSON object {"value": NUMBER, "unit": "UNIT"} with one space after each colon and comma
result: {"value": 29, "unit": "bar"}
